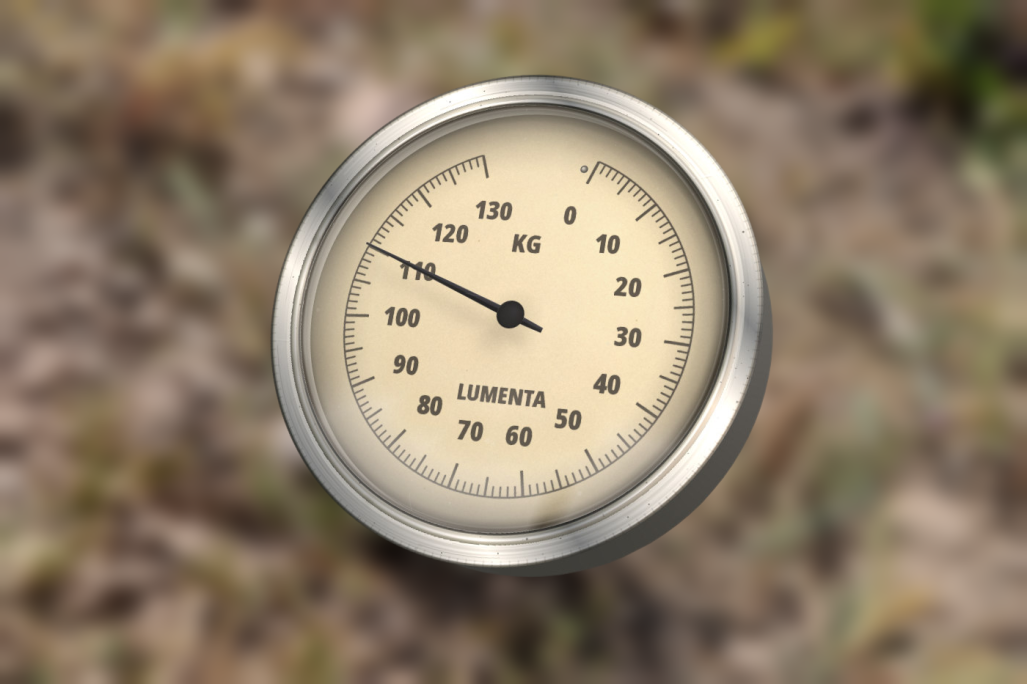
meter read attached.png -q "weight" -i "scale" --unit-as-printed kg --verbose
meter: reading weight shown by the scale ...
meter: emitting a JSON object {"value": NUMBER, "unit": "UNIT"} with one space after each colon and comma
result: {"value": 110, "unit": "kg"}
